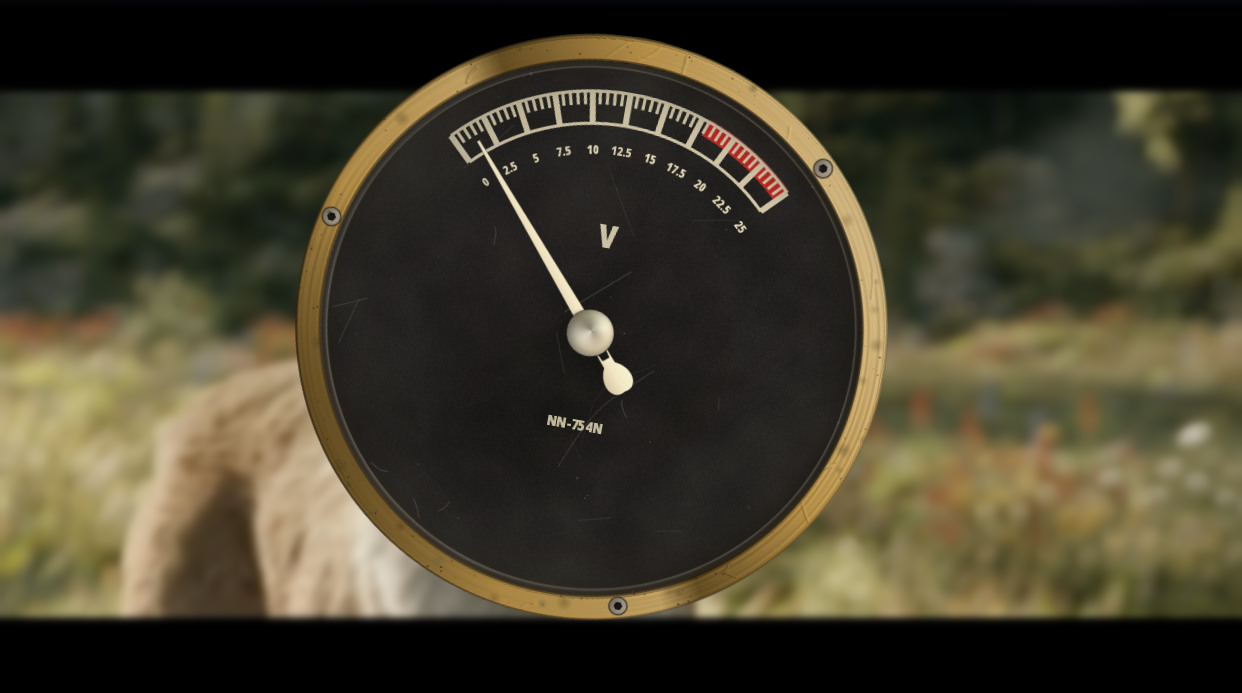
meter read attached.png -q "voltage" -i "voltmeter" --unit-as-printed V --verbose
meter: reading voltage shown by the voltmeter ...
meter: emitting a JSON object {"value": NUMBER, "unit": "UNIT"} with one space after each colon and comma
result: {"value": 1.5, "unit": "V"}
